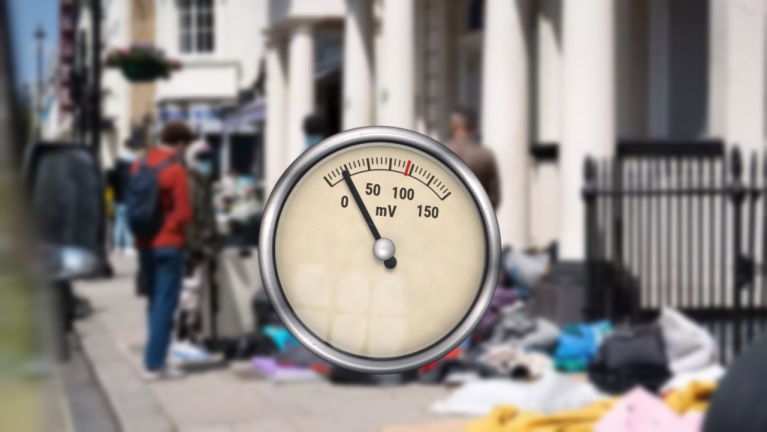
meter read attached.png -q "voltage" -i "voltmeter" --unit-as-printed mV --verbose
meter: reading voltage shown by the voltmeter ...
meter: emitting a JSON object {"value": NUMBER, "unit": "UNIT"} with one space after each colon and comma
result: {"value": 20, "unit": "mV"}
